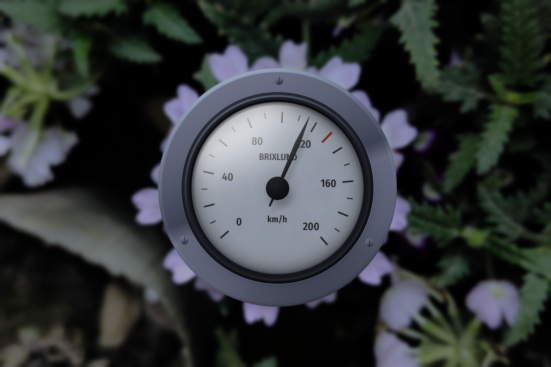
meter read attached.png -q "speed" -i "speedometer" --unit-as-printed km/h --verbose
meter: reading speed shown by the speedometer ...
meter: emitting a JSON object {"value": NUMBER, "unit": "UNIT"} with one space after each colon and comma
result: {"value": 115, "unit": "km/h"}
